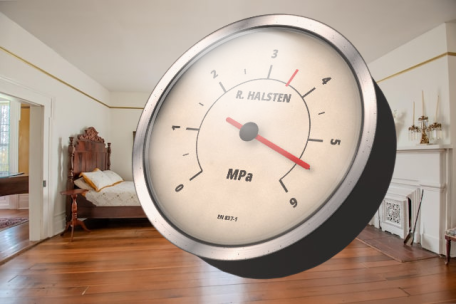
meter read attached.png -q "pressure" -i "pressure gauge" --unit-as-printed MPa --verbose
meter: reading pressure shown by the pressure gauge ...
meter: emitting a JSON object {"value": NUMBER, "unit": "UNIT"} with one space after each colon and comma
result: {"value": 5.5, "unit": "MPa"}
